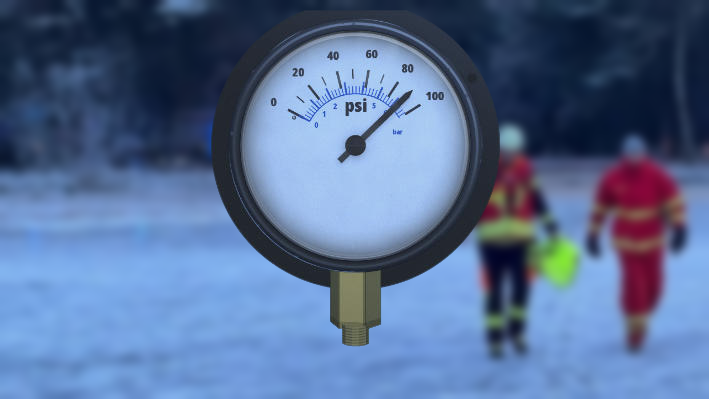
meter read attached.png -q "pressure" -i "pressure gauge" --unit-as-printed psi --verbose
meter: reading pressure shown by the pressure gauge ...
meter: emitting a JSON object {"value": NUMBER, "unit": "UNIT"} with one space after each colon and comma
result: {"value": 90, "unit": "psi"}
